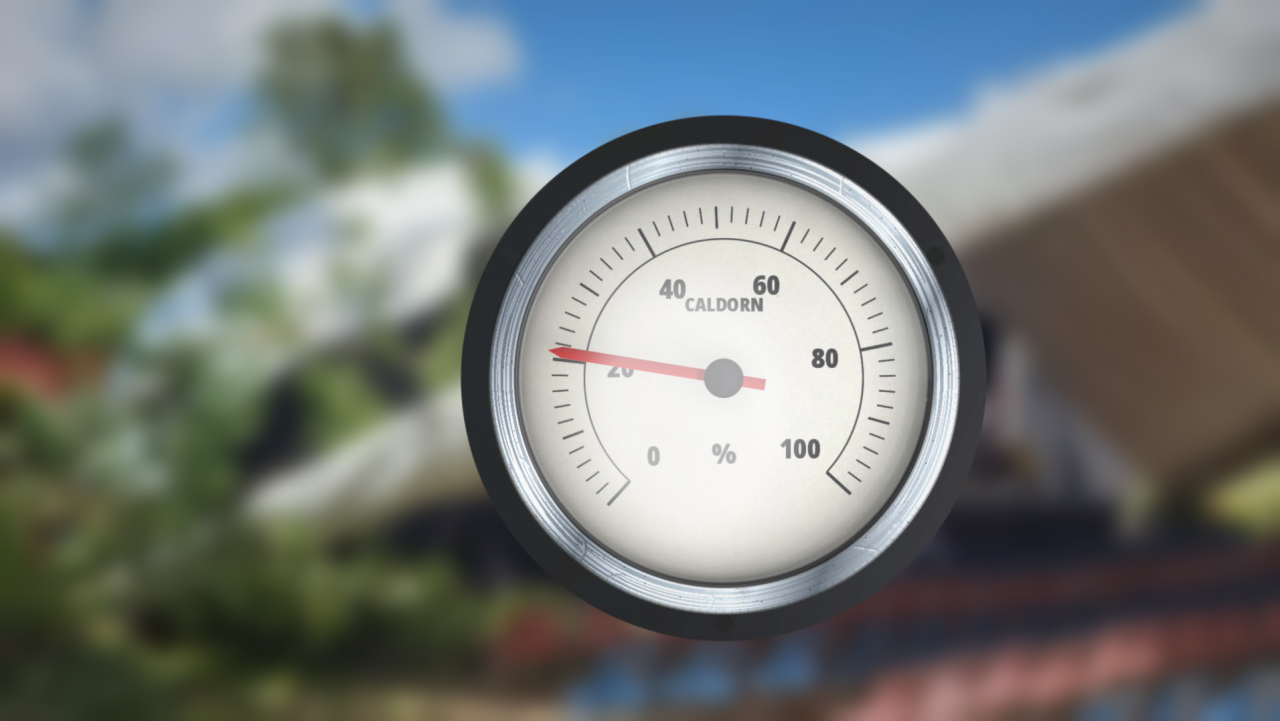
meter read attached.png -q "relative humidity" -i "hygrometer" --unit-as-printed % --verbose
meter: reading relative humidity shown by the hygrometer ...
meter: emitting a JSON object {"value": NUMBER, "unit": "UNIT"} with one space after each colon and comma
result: {"value": 21, "unit": "%"}
